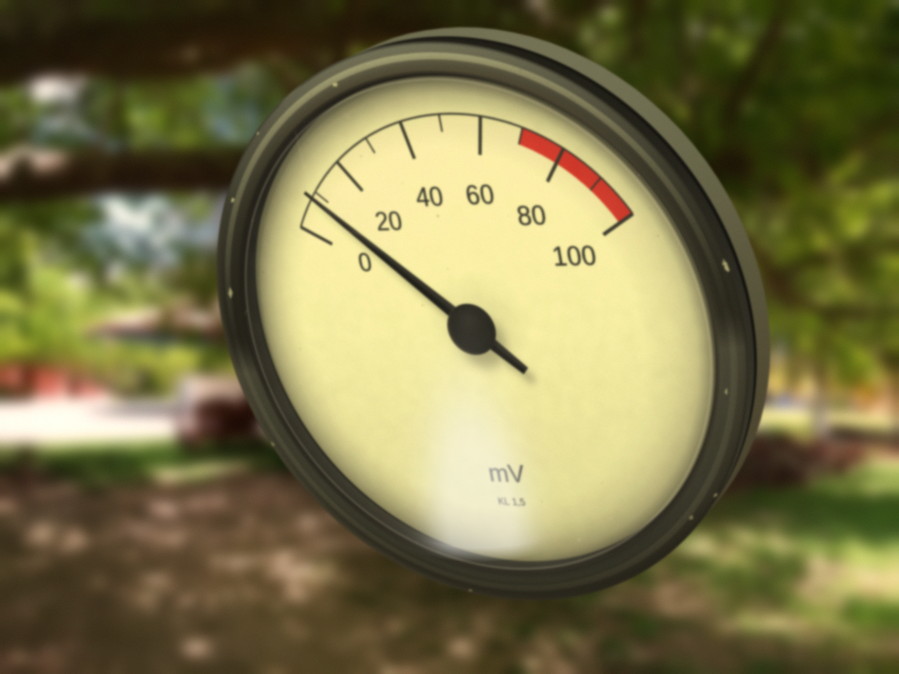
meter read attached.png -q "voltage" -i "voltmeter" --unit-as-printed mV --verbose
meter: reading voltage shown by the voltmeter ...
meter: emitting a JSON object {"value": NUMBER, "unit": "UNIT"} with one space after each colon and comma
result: {"value": 10, "unit": "mV"}
